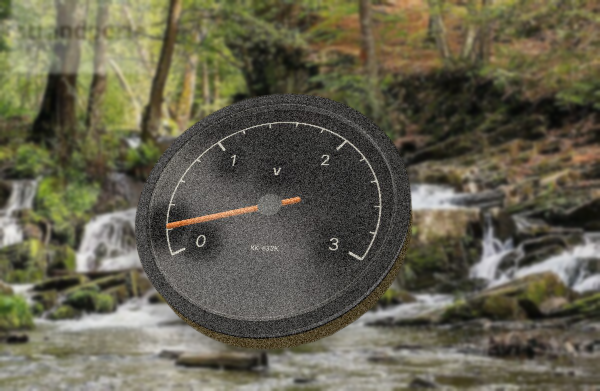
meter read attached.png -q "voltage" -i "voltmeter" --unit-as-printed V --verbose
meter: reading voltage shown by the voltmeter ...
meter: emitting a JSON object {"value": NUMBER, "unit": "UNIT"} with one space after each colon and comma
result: {"value": 0.2, "unit": "V"}
